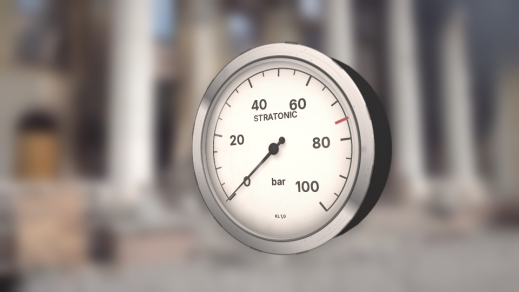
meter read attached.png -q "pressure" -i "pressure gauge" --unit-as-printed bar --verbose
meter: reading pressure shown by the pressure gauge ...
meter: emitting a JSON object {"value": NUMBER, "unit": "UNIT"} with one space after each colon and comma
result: {"value": 0, "unit": "bar"}
